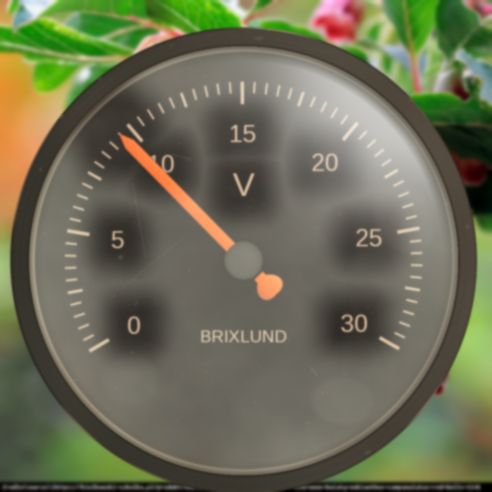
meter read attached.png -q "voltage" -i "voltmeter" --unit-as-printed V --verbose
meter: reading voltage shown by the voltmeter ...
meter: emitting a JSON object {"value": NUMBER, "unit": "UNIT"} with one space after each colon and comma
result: {"value": 9.5, "unit": "V"}
